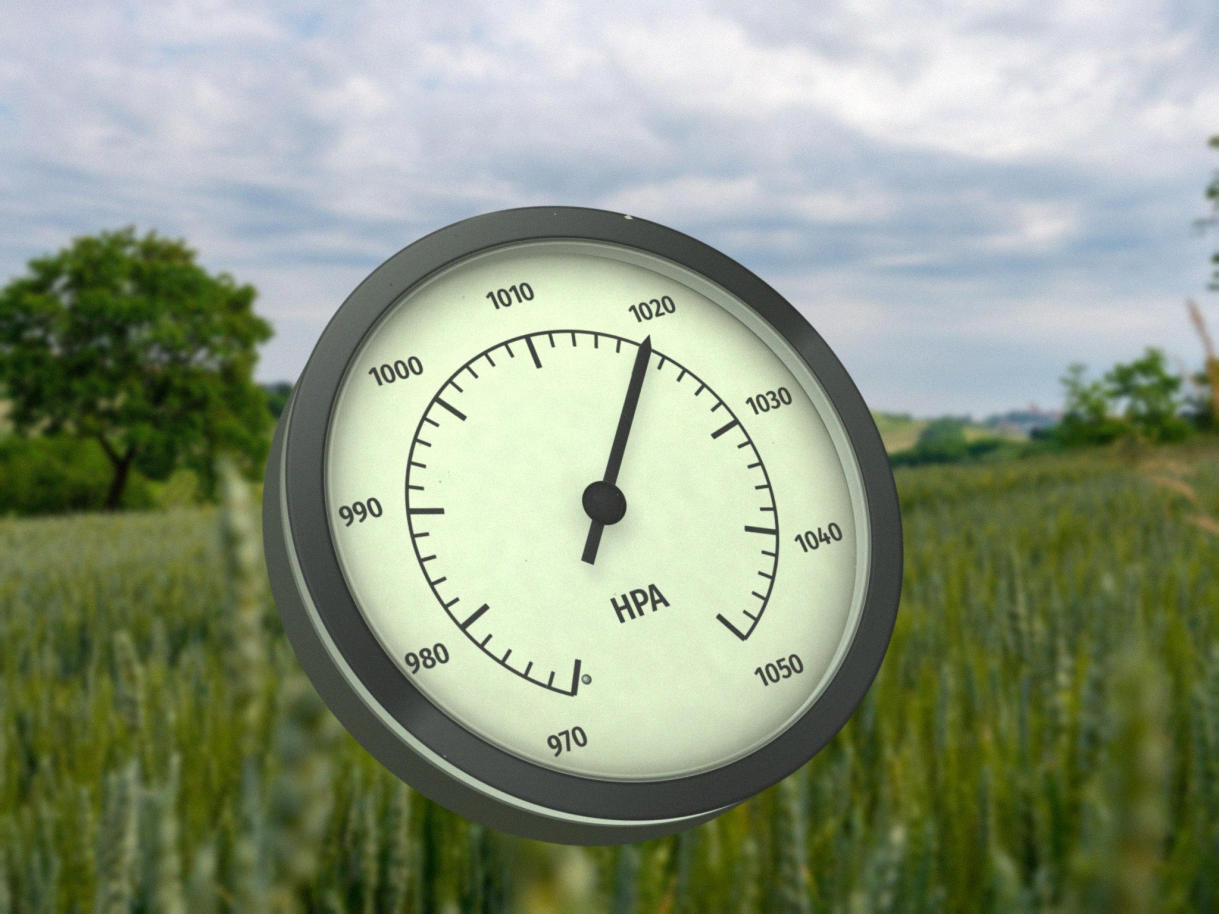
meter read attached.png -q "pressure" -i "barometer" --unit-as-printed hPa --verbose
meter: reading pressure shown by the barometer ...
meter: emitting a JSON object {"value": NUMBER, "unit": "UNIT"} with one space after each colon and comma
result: {"value": 1020, "unit": "hPa"}
